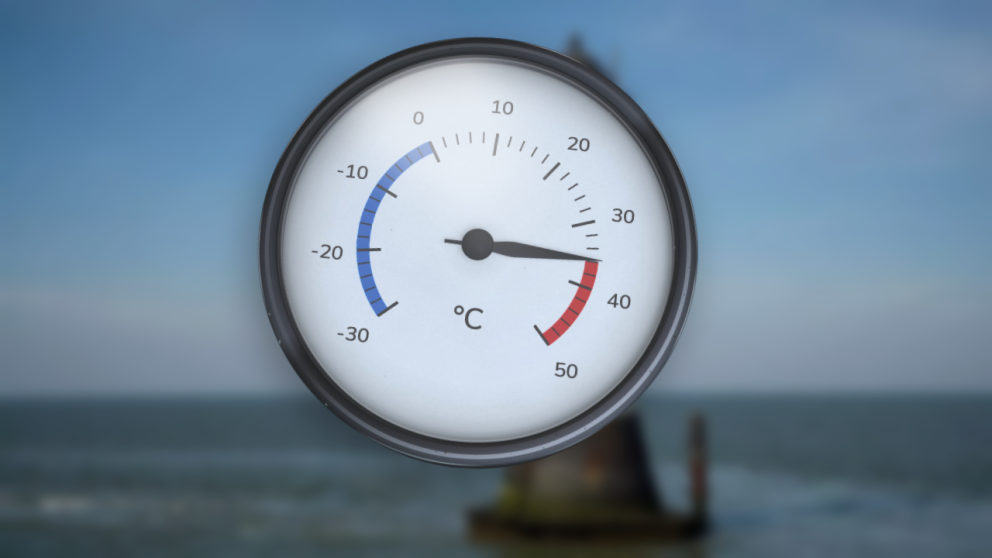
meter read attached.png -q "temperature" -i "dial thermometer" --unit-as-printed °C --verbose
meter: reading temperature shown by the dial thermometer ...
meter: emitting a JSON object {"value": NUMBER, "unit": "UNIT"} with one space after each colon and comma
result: {"value": 36, "unit": "°C"}
